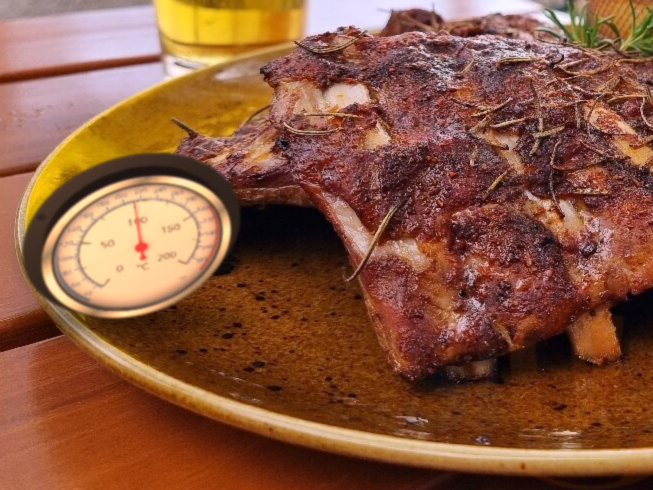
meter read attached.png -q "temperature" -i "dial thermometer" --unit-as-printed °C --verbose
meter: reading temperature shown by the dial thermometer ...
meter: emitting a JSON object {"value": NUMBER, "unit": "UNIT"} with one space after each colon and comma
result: {"value": 100, "unit": "°C"}
